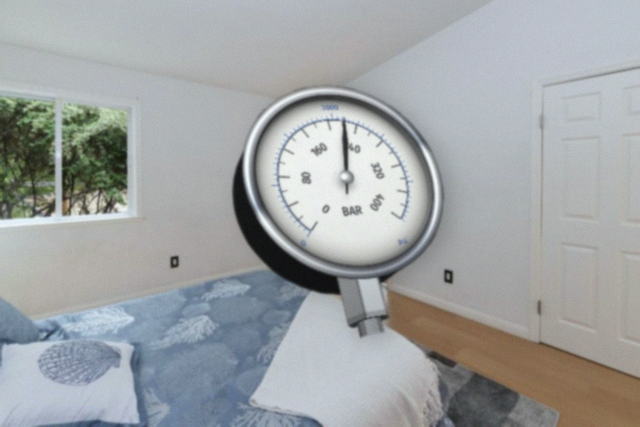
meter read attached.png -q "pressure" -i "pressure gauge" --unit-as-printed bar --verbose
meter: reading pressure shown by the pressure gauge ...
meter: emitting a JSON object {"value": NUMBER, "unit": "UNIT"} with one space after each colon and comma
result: {"value": 220, "unit": "bar"}
